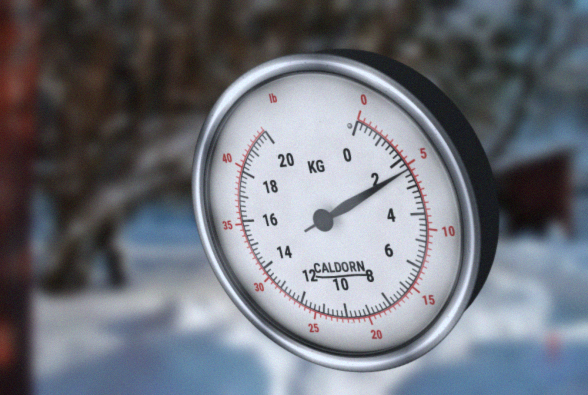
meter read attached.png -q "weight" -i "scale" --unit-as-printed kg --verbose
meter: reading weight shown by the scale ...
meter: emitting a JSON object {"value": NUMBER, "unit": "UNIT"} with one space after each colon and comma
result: {"value": 2.4, "unit": "kg"}
